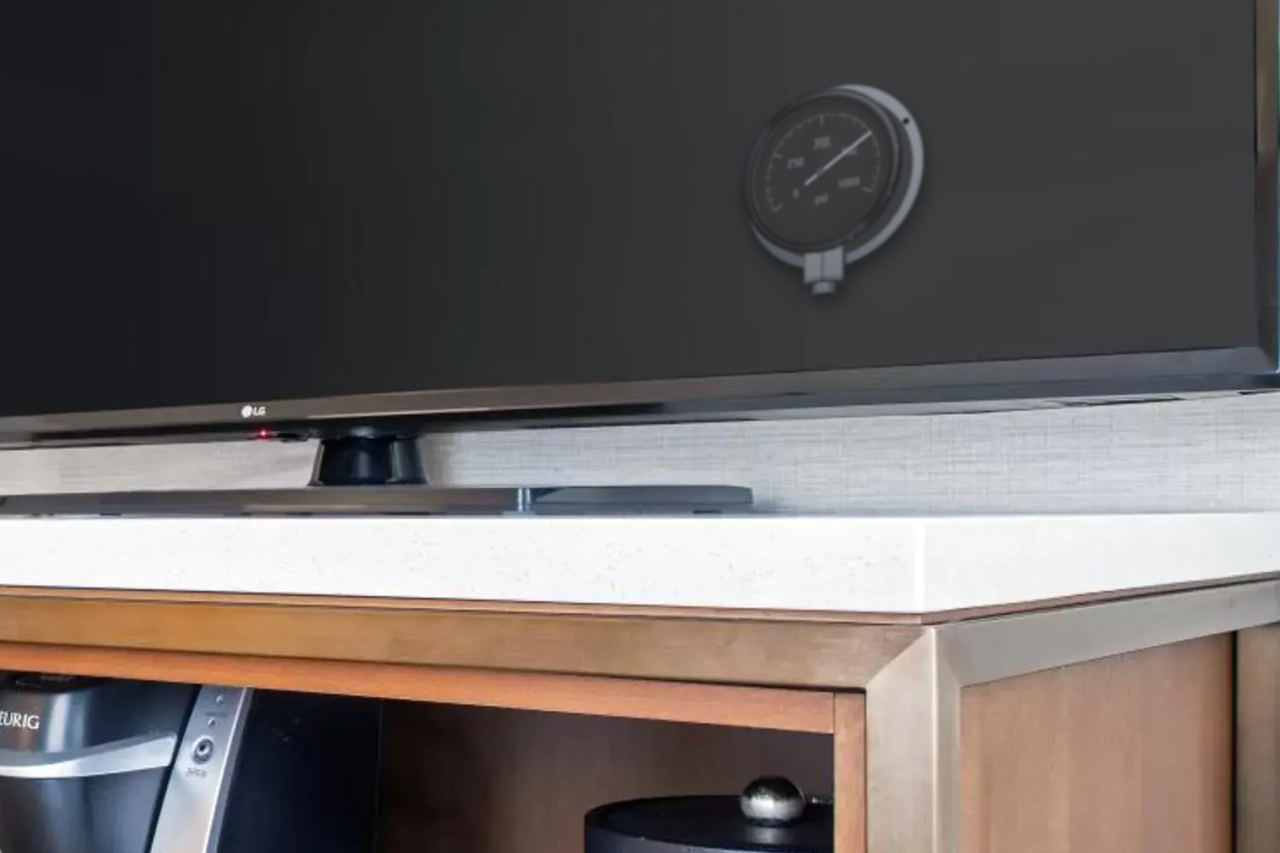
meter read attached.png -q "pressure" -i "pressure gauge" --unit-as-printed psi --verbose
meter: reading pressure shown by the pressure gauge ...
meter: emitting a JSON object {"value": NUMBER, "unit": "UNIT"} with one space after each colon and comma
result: {"value": 750, "unit": "psi"}
